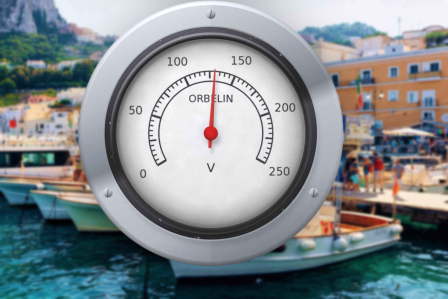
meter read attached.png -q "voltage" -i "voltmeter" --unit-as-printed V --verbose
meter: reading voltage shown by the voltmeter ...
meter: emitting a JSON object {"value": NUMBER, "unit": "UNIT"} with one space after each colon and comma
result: {"value": 130, "unit": "V"}
